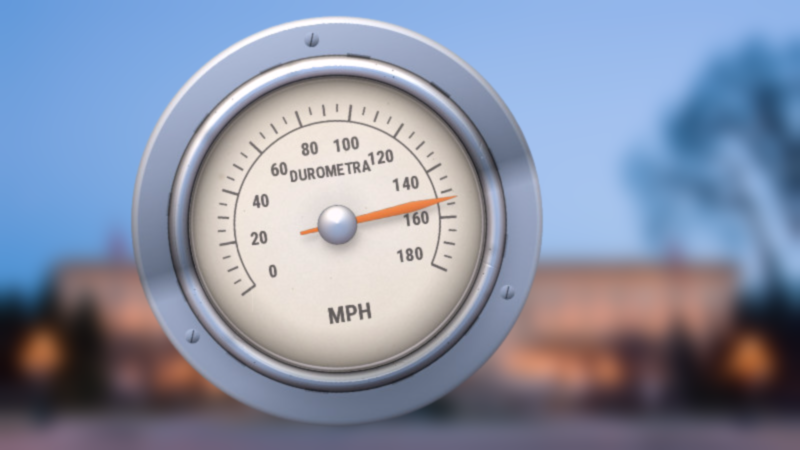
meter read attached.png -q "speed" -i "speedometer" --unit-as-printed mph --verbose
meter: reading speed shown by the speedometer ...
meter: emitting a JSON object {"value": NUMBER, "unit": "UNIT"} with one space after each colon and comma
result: {"value": 152.5, "unit": "mph"}
